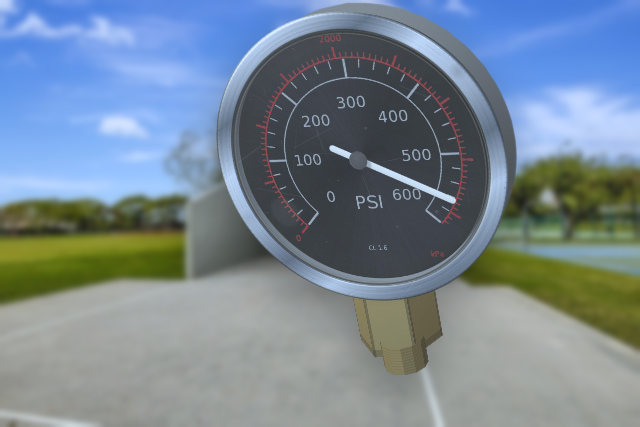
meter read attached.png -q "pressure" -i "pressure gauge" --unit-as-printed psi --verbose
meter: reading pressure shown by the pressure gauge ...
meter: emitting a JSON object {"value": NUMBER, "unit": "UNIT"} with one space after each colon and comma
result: {"value": 560, "unit": "psi"}
